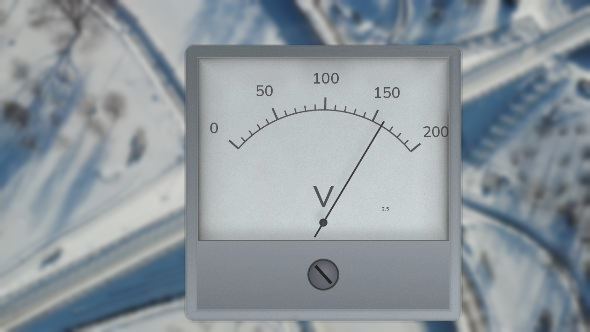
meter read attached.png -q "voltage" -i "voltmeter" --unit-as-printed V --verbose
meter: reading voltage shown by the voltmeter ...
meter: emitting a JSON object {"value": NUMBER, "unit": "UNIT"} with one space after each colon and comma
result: {"value": 160, "unit": "V"}
